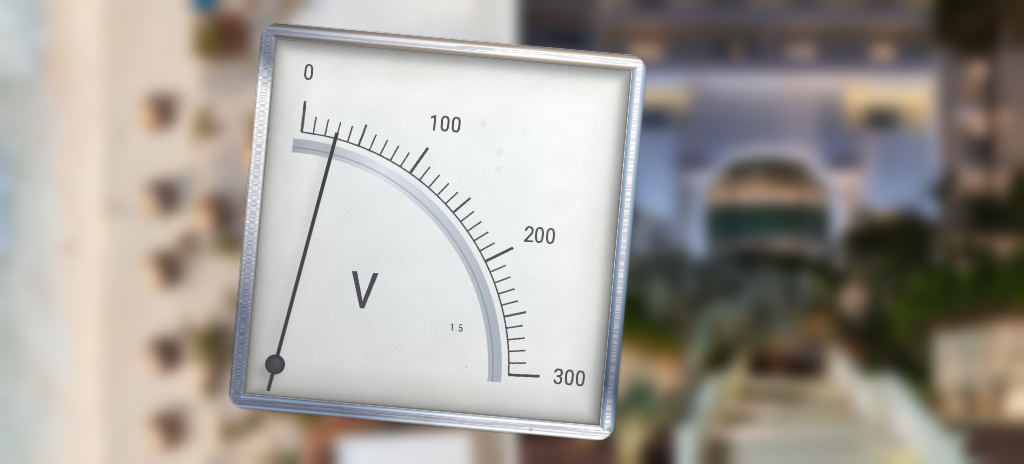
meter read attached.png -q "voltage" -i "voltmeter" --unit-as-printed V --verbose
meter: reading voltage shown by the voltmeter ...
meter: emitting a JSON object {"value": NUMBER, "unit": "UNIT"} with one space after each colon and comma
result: {"value": 30, "unit": "V"}
